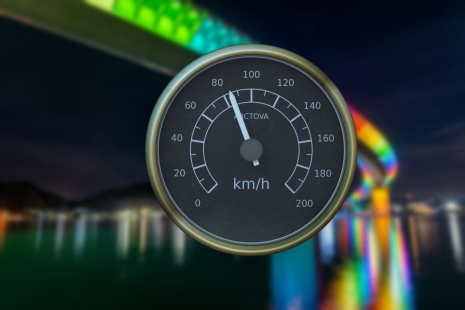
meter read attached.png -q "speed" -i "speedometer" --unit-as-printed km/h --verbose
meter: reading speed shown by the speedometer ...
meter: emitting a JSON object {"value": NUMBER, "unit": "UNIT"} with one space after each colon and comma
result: {"value": 85, "unit": "km/h"}
